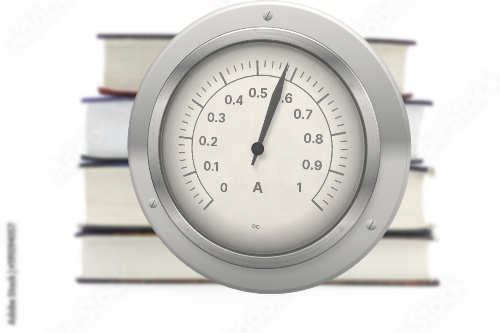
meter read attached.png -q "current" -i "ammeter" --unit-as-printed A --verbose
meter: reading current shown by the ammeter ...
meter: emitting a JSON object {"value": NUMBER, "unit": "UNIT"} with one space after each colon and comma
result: {"value": 0.58, "unit": "A"}
